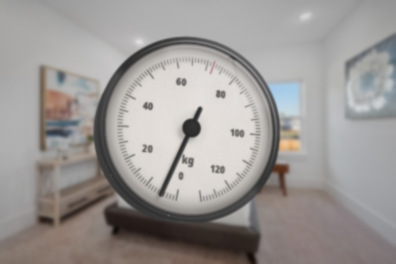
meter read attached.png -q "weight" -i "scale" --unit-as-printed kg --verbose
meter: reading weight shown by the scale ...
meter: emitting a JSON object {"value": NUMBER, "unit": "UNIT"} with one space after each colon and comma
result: {"value": 5, "unit": "kg"}
